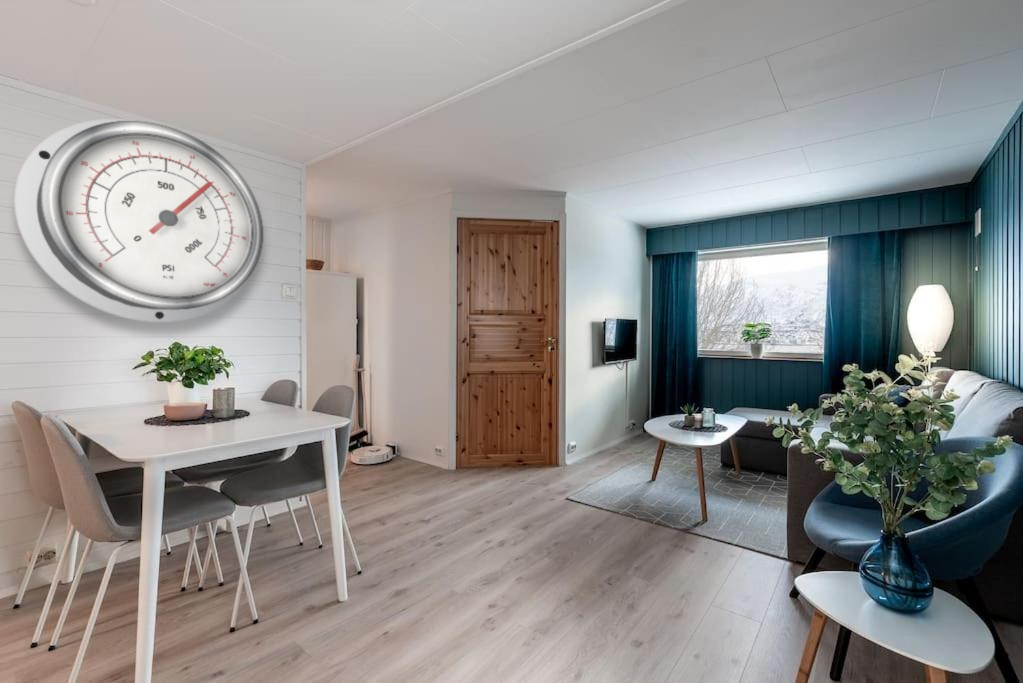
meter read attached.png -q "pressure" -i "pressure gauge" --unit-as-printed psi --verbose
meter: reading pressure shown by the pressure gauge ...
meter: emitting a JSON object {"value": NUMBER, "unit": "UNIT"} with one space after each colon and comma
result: {"value": 650, "unit": "psi"}
